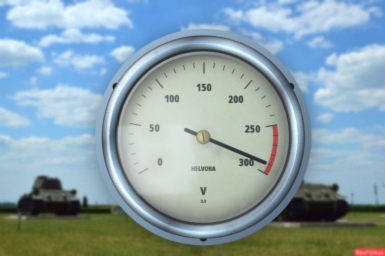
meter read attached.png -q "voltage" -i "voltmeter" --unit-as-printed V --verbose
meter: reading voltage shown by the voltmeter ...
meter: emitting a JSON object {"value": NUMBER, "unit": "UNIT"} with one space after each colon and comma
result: {"value": 290, "unit": "V"}
